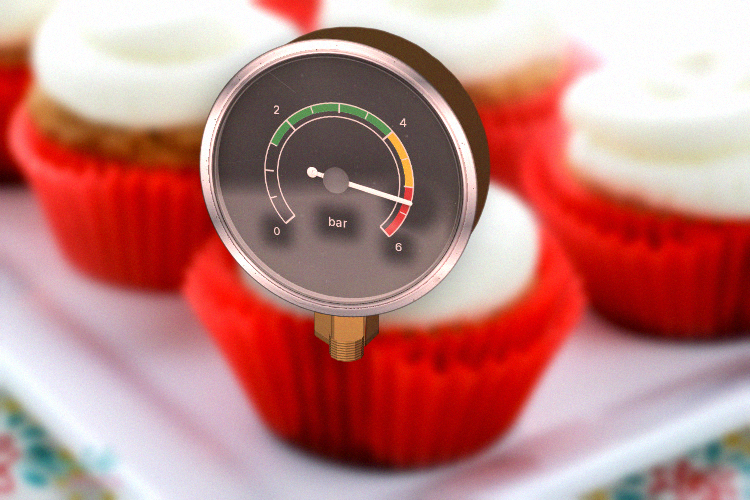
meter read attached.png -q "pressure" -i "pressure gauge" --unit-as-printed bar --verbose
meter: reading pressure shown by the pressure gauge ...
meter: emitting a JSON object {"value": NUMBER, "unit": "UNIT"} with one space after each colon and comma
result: {"value": 5.25, "unit": "bar"}
